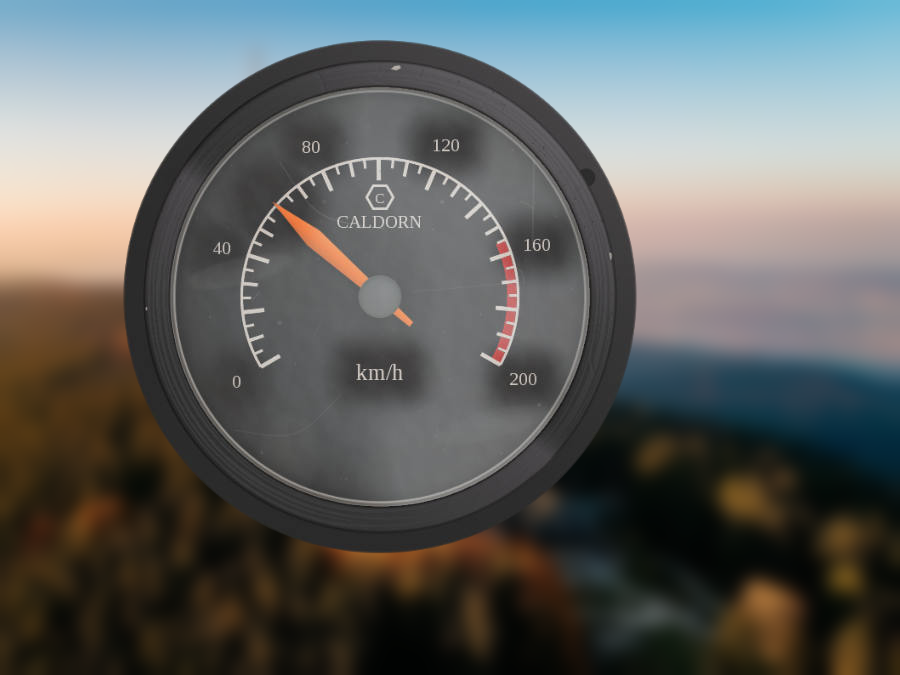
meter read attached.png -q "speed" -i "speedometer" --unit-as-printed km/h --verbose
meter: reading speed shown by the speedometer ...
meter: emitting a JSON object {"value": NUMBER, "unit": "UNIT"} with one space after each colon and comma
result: {"value": 60, "unit": "km/h"}
